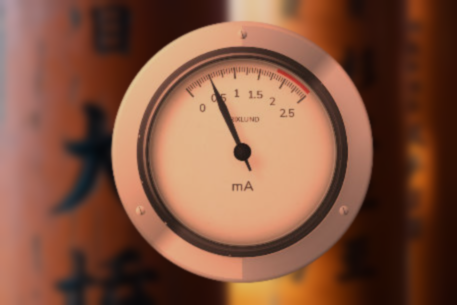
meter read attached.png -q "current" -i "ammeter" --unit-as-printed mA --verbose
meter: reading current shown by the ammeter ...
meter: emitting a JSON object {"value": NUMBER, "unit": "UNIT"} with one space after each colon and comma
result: {"value": 0.5, "unit": "mA"}
